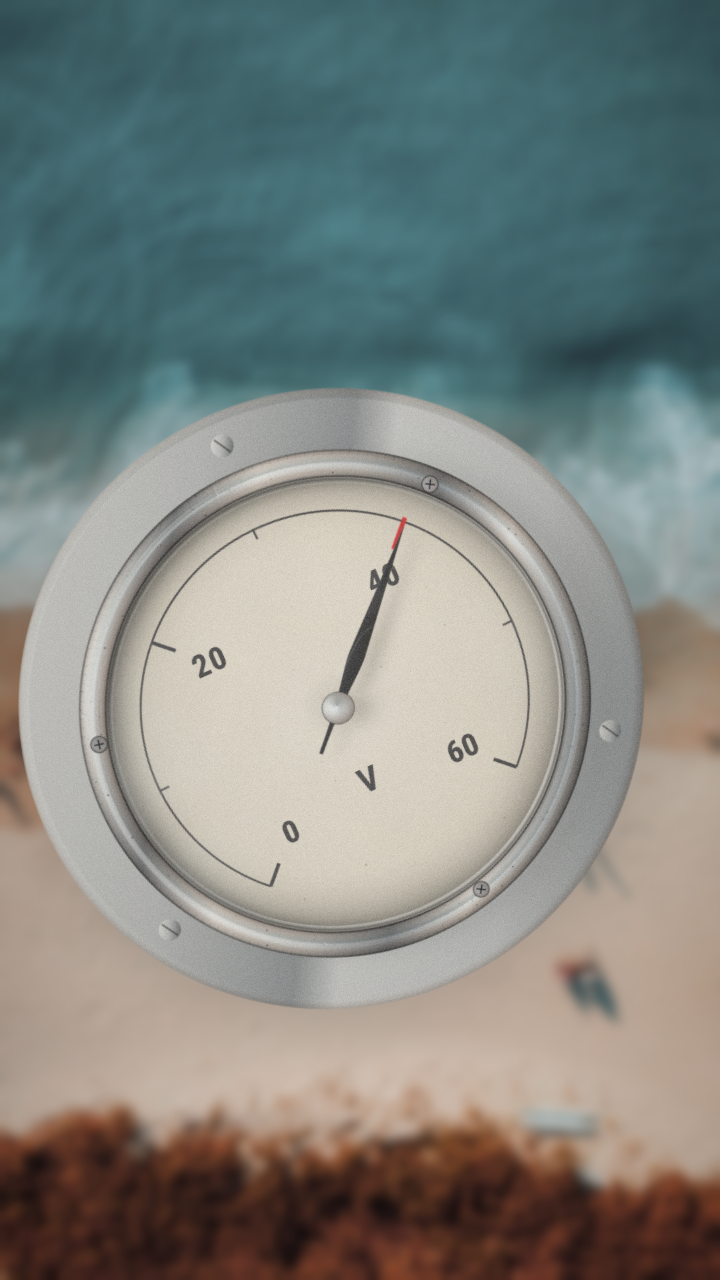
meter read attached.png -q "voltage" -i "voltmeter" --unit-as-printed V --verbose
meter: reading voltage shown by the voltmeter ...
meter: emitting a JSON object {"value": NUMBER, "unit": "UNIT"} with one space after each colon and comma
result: {"value": 40, "unit": "V"}
